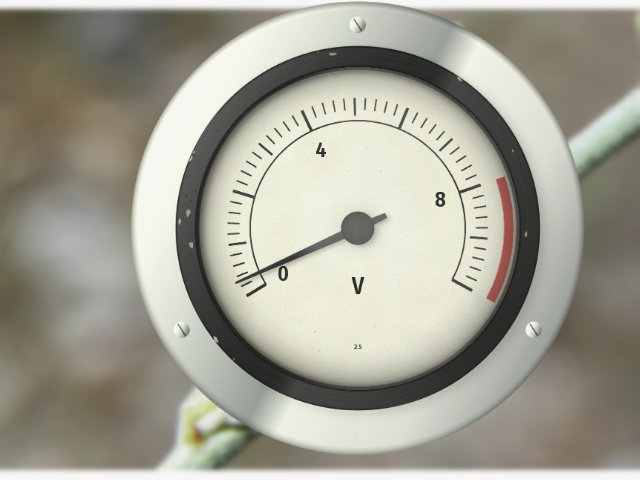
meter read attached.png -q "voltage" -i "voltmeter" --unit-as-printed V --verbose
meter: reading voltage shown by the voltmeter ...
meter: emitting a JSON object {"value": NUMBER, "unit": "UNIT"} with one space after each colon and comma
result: {"value": 0.3, "unit": "V"}
